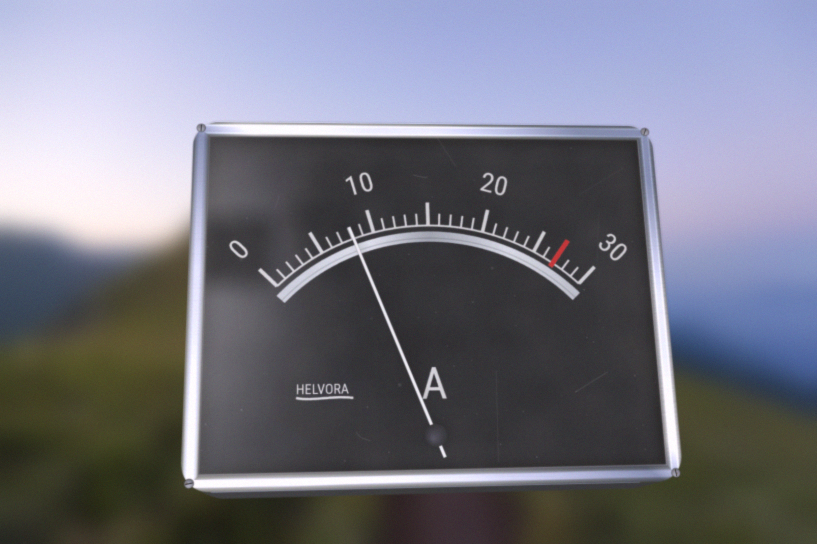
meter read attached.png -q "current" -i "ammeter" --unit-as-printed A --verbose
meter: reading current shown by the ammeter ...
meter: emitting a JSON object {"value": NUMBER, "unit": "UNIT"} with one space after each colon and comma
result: {"value": 8, "unit": "A"}
